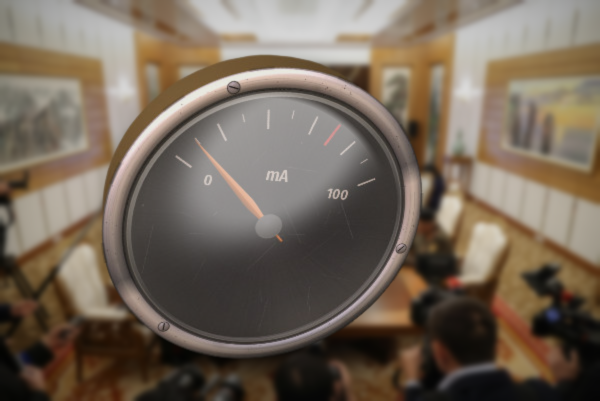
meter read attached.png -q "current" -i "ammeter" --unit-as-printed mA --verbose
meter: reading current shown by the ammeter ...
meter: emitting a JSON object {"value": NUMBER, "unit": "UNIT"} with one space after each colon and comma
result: {"value": 10, "unit": "mA"}
